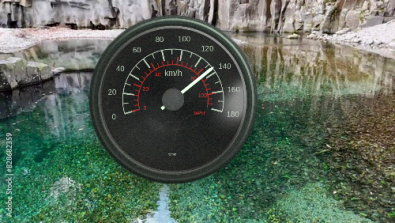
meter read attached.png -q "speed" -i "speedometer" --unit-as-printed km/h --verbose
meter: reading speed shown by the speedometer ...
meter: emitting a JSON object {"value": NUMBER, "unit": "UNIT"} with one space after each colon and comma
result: {"value": 135, "unit": "km/h"}
